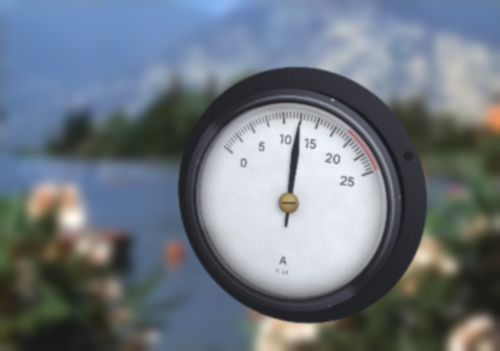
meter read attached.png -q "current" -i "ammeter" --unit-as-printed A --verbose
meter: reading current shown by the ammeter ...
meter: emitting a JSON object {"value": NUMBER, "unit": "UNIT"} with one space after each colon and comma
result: {"value": 12.5, "unit": "A"}
